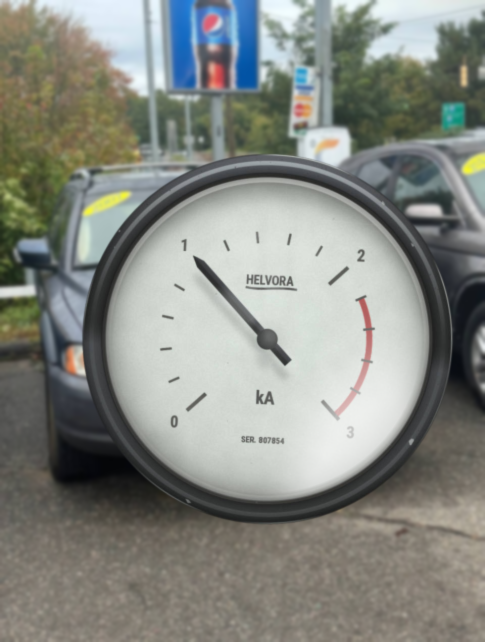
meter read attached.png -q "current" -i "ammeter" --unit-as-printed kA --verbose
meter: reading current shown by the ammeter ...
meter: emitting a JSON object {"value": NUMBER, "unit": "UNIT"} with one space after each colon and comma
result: {"value": 1, "unit": "kA"}
